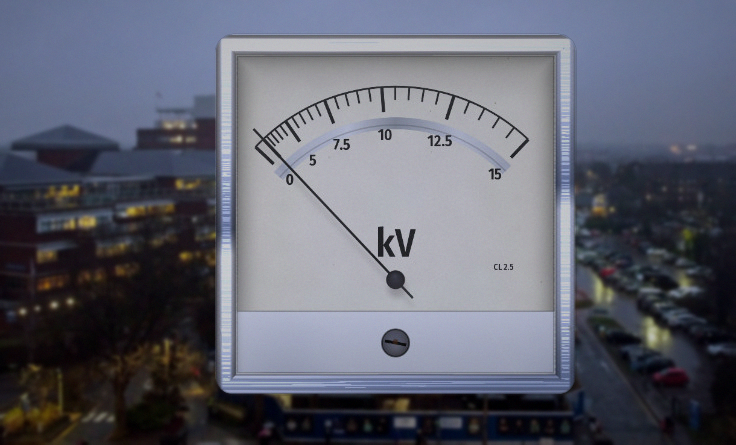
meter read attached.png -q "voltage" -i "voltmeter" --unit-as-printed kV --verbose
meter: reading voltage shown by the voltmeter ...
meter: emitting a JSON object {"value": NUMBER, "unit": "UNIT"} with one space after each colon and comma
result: {"value": 2.5, "unit": "kV"}
